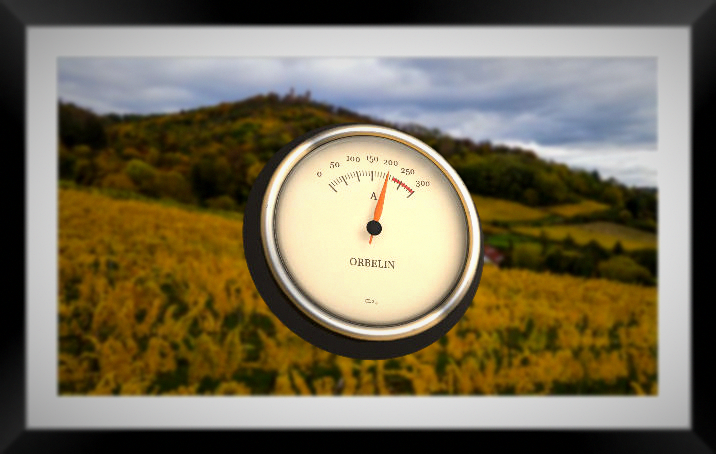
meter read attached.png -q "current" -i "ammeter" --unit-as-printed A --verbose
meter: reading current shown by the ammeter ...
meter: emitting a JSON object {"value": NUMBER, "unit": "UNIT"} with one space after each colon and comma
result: {"value": 200, "unit": "A"}
